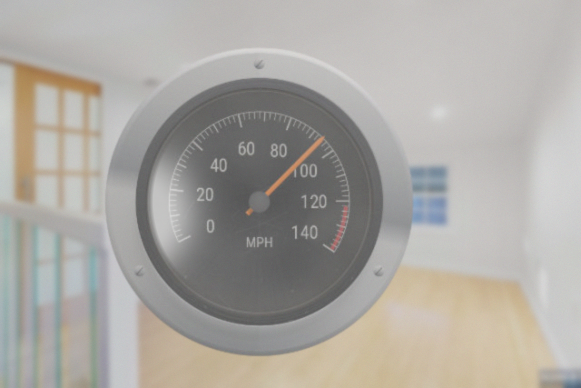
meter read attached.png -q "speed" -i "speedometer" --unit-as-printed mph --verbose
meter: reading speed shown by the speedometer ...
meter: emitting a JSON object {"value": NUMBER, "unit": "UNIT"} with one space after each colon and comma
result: {"value": 94, "unit": "mph"}
